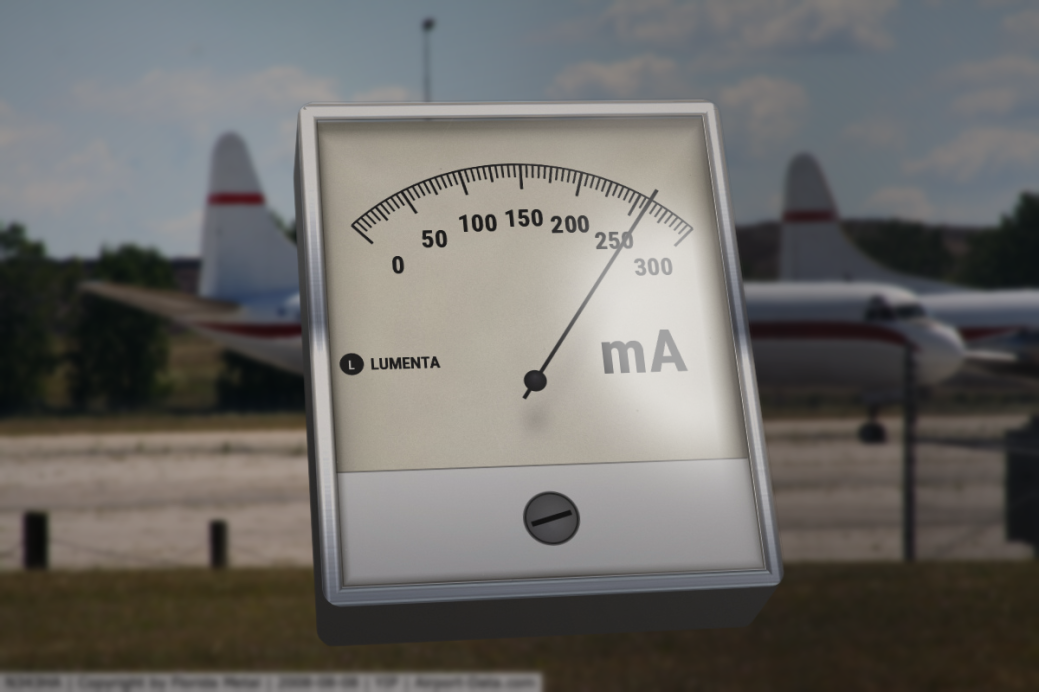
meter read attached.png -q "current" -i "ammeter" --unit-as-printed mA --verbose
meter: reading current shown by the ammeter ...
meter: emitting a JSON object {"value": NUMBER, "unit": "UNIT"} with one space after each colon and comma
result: {"value": 260, "unit": "mA"}
